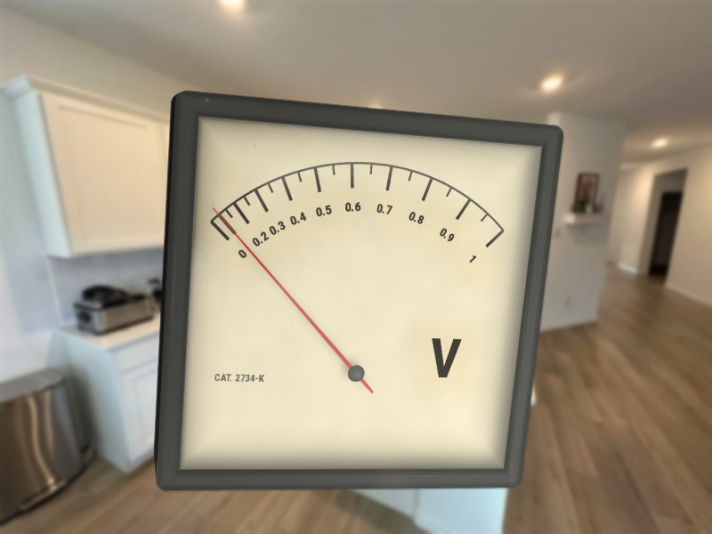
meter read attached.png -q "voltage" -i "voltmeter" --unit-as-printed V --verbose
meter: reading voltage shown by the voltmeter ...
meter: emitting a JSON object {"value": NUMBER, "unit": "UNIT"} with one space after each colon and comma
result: {"value": 0.1, "unit": "V"}
